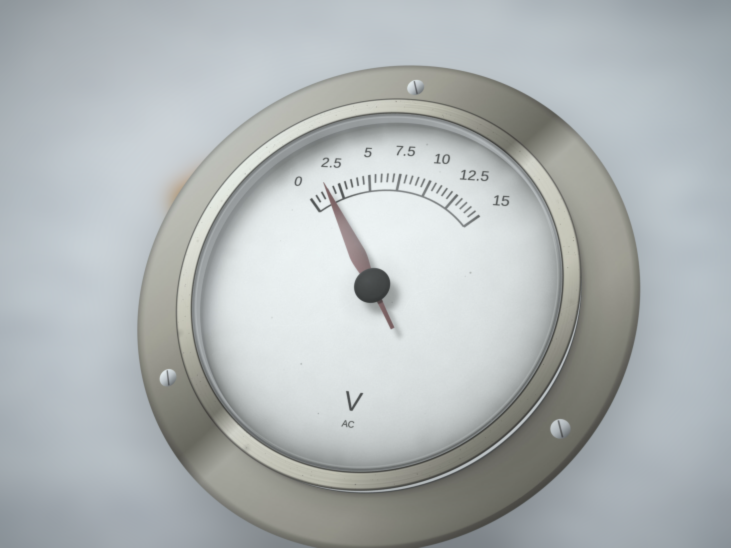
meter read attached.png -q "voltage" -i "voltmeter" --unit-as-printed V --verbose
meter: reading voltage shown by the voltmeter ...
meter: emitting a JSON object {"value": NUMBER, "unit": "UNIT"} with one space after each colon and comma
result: {"value": 1.5, "unit": "V"}
